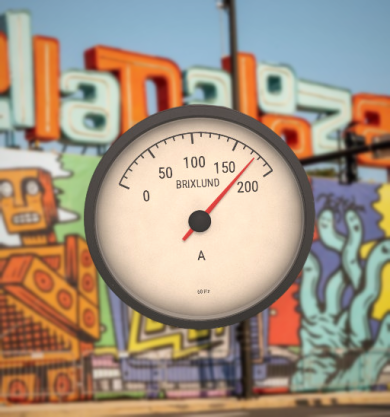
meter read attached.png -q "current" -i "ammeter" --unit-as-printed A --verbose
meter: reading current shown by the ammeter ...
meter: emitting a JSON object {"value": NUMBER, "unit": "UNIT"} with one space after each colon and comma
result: {"value": 175, "unit": "A"}
